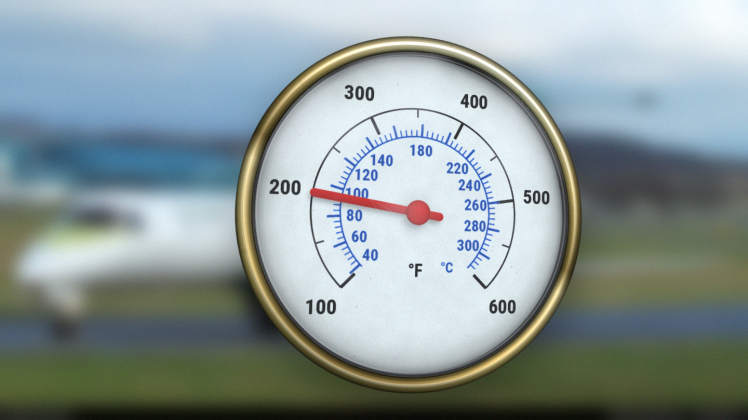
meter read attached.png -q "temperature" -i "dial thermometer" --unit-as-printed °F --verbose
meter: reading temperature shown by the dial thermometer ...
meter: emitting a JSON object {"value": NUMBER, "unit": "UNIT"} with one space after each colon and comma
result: {"value": 200, "unit": "°F"}
